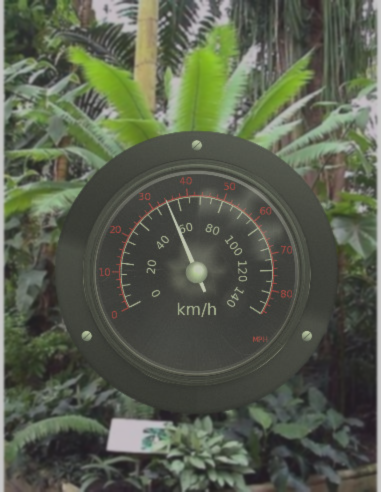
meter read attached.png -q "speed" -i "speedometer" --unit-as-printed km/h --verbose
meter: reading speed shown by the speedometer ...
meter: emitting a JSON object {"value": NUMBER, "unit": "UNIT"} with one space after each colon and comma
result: {"value": 55, "unit": "km/h"}
